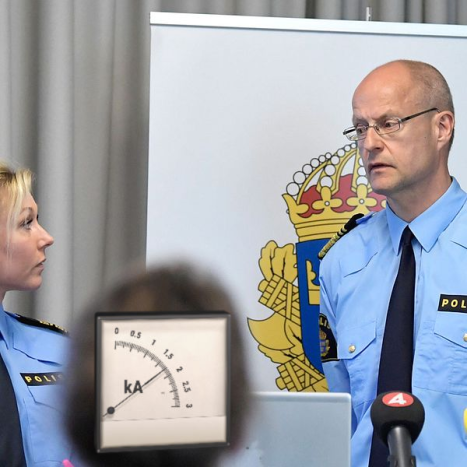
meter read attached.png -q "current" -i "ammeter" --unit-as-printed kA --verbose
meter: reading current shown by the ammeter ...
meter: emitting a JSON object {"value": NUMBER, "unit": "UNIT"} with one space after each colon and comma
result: {"value": 1.75, "unit": "kA"}
